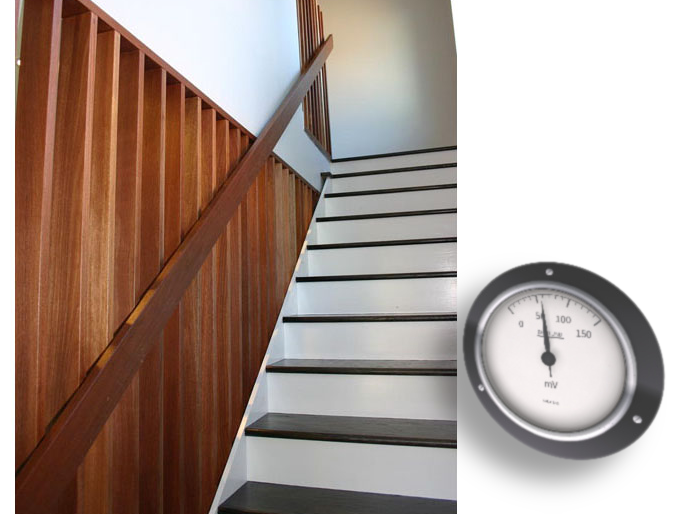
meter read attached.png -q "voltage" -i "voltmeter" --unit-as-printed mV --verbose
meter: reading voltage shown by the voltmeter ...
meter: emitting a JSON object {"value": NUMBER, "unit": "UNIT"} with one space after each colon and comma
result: {"value": 60, "unit": "mV"}
